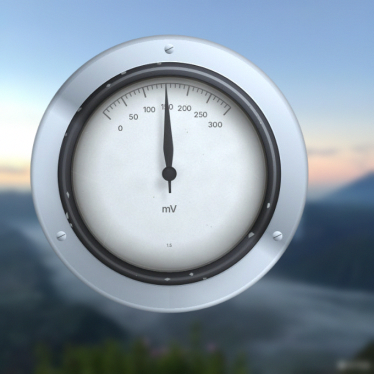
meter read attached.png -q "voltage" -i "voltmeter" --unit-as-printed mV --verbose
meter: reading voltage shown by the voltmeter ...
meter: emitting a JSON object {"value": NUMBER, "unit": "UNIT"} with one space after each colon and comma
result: {"value": 150, "unit": "mV"}
